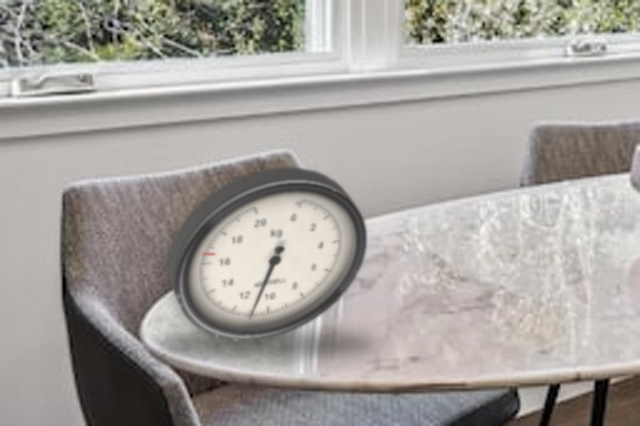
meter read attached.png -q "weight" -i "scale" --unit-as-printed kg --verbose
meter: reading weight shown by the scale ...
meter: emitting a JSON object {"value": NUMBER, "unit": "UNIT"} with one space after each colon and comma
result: {"value": 11, "unit": "kg"}
